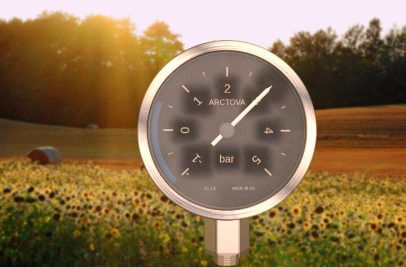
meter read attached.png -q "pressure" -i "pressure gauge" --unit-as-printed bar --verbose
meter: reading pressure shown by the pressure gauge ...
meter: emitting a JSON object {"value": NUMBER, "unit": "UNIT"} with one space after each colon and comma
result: {"value": 3, "unit": "bar"}
